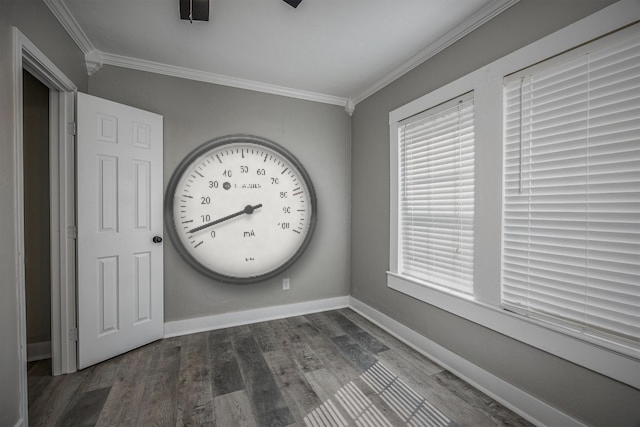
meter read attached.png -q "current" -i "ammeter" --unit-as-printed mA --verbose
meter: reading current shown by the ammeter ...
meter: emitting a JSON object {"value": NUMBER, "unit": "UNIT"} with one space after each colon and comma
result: {"value": 6, "unit": "mA"}
